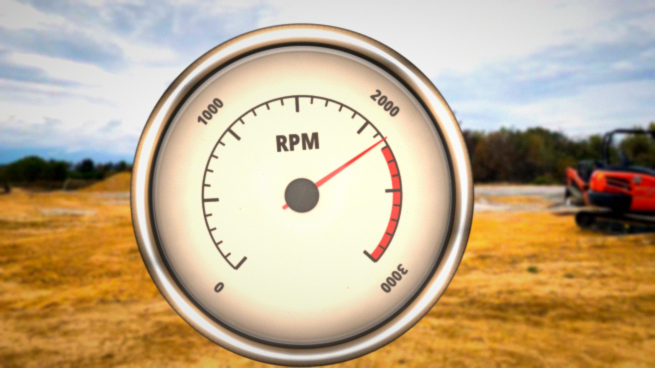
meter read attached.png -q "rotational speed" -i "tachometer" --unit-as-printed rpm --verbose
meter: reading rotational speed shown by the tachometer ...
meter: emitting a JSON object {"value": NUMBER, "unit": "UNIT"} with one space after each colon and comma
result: {"value": 2150, "unit": "rpm"}
